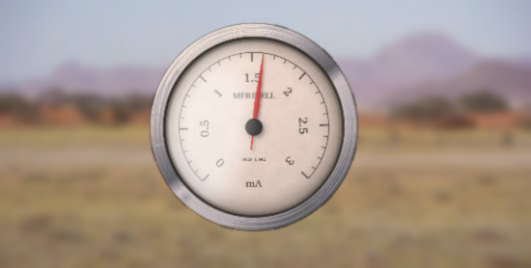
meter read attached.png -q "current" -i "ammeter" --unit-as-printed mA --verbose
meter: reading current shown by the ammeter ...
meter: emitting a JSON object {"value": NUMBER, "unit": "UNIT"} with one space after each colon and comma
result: {"value": 1.6, "unit": "mA"}
